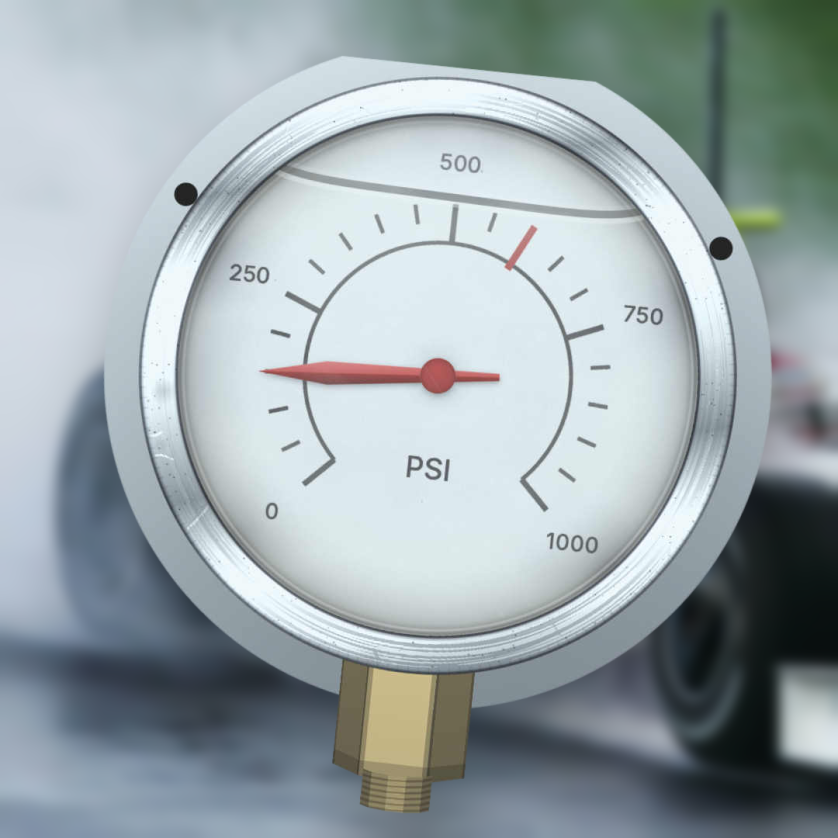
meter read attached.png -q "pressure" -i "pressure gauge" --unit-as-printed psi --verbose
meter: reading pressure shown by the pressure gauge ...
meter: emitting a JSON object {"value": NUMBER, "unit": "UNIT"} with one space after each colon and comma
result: {"value": 150, "unit": "psi"}
